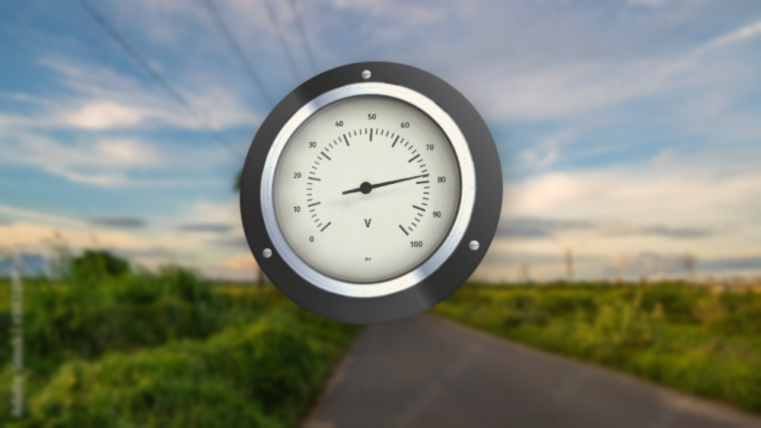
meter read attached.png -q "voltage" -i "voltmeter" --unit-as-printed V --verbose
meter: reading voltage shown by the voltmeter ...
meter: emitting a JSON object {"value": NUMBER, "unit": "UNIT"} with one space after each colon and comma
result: {"value": 78, "unit": "V"}
